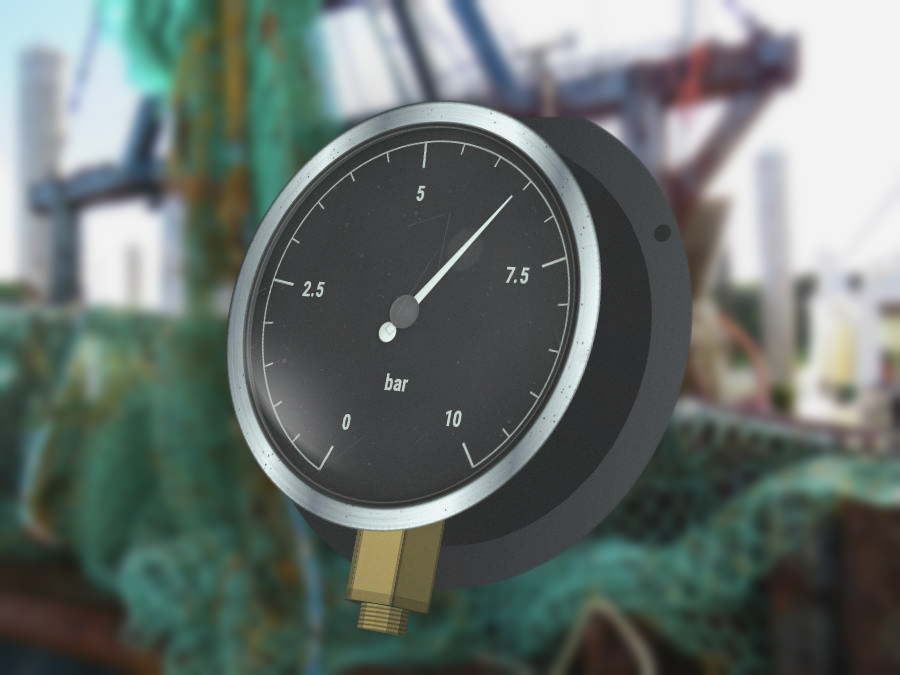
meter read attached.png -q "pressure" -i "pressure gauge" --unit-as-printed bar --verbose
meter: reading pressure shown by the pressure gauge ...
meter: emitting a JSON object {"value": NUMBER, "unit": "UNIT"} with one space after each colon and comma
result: {"value": 6.5, "unit": "bar"}
